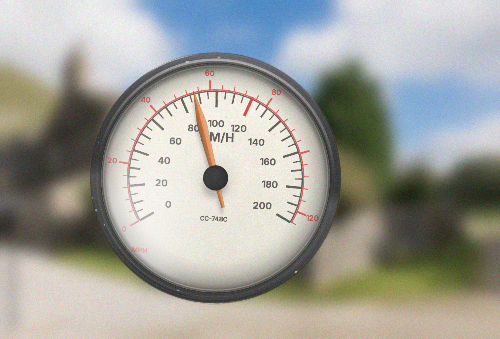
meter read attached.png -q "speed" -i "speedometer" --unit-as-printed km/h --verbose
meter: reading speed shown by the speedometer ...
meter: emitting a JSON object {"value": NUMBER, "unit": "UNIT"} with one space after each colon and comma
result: {"value": 87.5, "unit": "km/h"}
